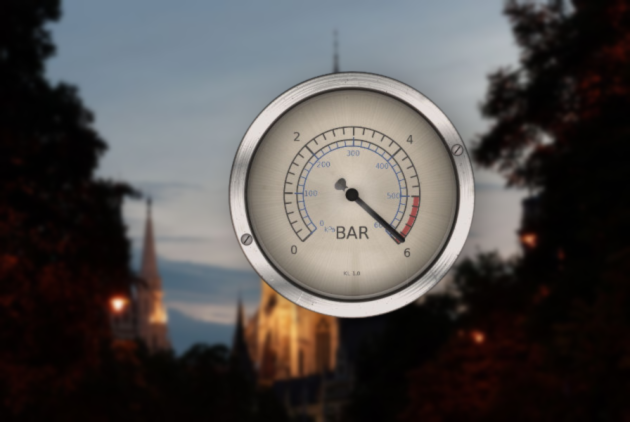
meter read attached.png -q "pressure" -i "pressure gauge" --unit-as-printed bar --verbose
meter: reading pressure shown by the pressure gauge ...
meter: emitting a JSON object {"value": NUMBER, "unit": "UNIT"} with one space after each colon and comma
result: {"value": 5.9, "unit": "bar"}
